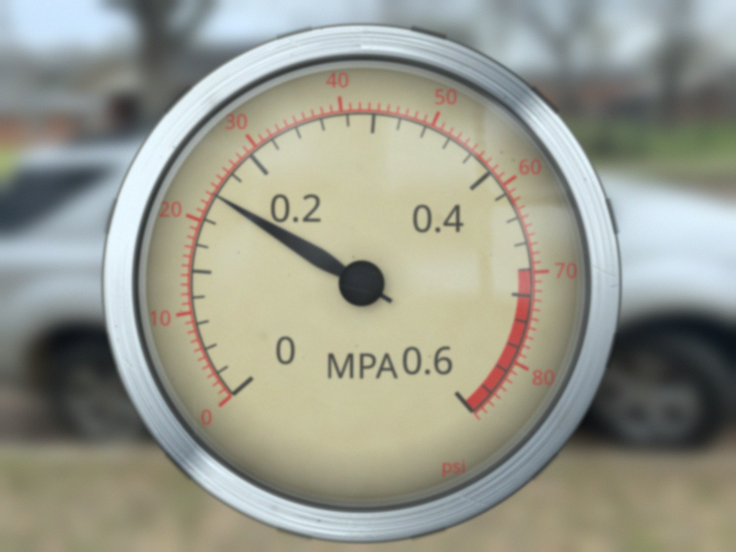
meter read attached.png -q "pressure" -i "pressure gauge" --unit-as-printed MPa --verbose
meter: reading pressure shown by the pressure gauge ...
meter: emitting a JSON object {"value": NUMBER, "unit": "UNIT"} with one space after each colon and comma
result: {"value": 0.16, "unit": "MPa"}
